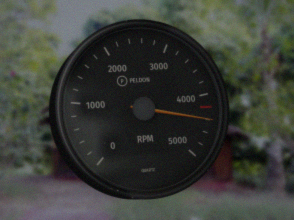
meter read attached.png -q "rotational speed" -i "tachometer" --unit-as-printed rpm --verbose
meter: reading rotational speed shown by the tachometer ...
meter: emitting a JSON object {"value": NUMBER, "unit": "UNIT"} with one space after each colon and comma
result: {"value": 4400, "unit": "rpm"}
